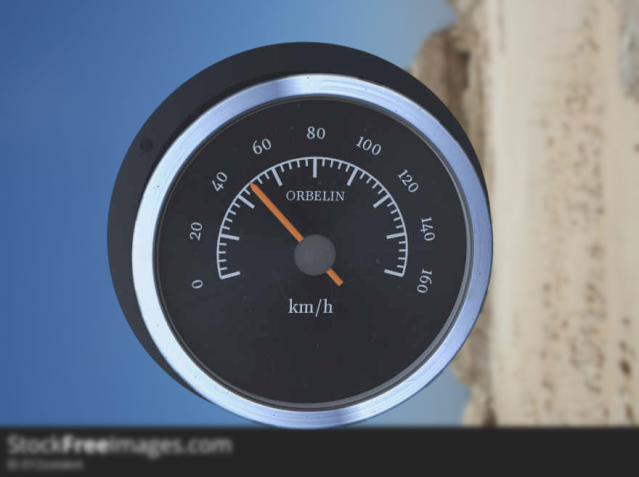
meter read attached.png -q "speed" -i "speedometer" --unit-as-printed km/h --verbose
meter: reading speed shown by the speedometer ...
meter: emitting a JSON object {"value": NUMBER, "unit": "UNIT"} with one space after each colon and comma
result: {"value": 48, "unit": "km/h"}
